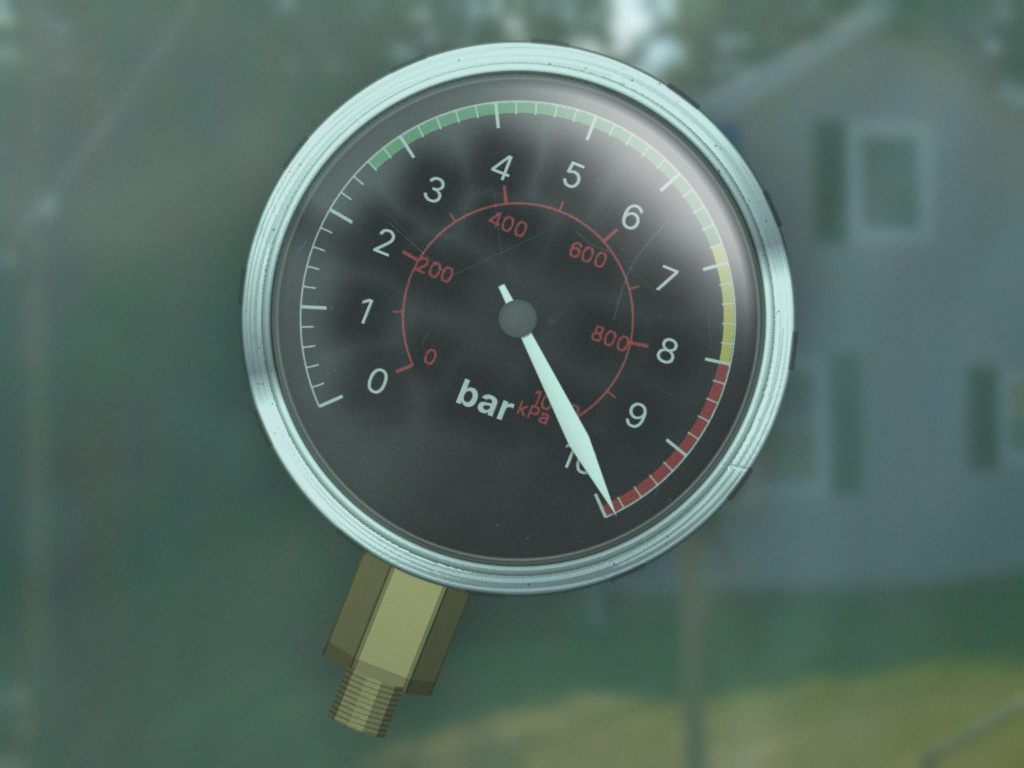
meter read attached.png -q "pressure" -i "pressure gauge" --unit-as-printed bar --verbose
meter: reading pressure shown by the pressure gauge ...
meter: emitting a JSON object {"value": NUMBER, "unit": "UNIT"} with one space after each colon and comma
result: {"value": 9.9, "unit": "bar"}
